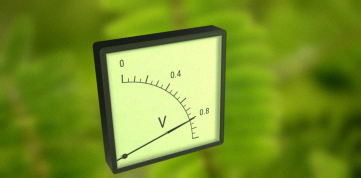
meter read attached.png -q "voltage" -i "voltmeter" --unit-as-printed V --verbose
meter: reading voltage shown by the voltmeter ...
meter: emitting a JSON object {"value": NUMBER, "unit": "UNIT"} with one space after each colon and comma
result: {"value": 0.8, "unit": "V"}
